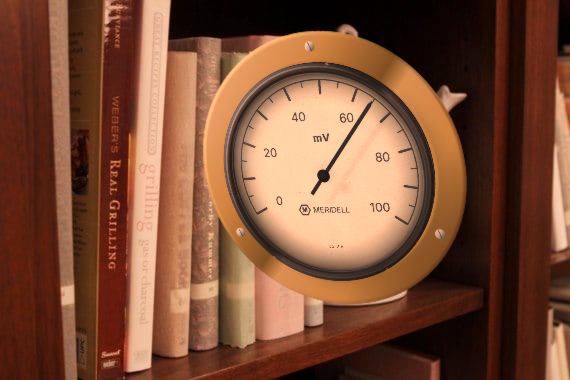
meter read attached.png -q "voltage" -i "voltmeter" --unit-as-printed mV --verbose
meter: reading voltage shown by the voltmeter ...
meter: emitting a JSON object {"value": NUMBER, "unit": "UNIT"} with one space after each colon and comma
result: {"value": 65, "unit": "mV"}
